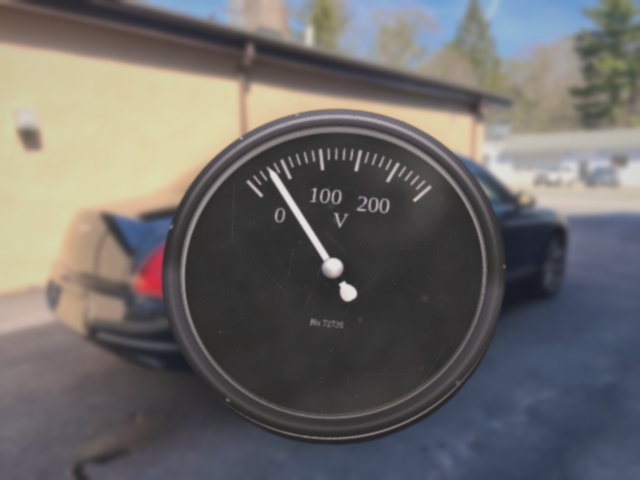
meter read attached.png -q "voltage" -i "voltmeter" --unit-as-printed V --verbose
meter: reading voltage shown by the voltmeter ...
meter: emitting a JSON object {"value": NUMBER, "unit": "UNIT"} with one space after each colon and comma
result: {"value": 30, "unit": "V"}
